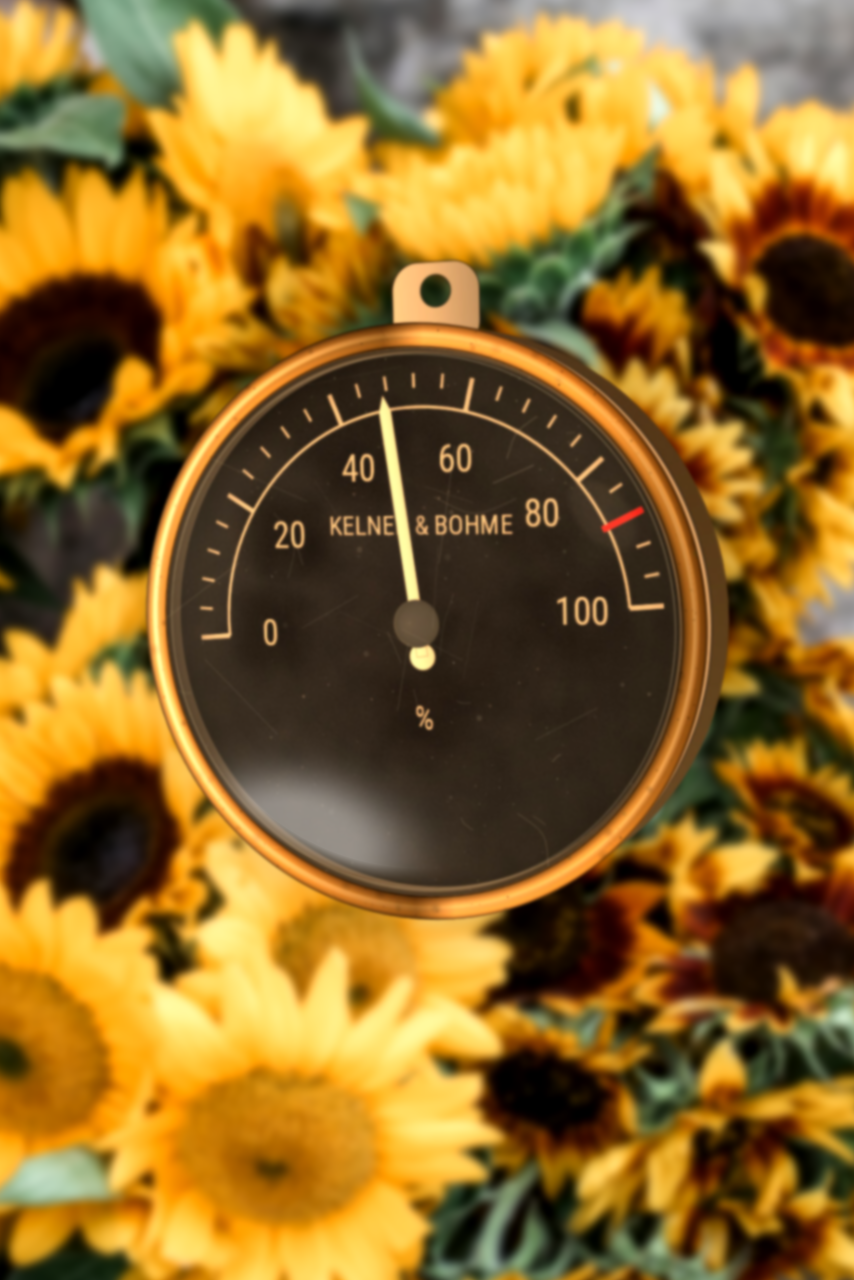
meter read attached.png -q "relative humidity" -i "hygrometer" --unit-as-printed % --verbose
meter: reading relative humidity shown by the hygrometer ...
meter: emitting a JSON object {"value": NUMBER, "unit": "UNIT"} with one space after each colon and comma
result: {"value": 48, "unit": "%"}
